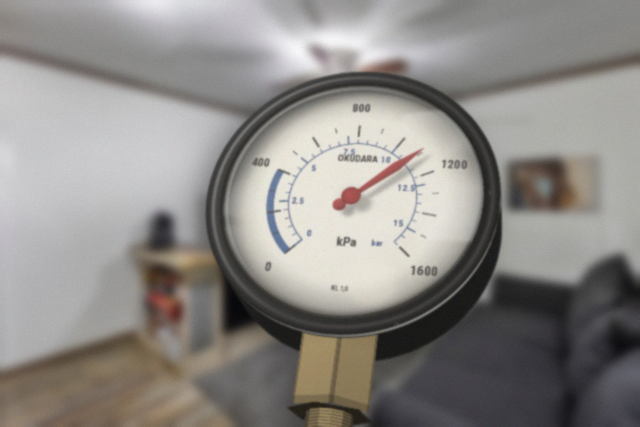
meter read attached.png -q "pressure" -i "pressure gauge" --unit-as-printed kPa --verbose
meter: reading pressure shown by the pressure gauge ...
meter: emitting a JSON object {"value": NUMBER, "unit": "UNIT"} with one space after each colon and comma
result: {"value": 1100, "unit": "kPa"}
